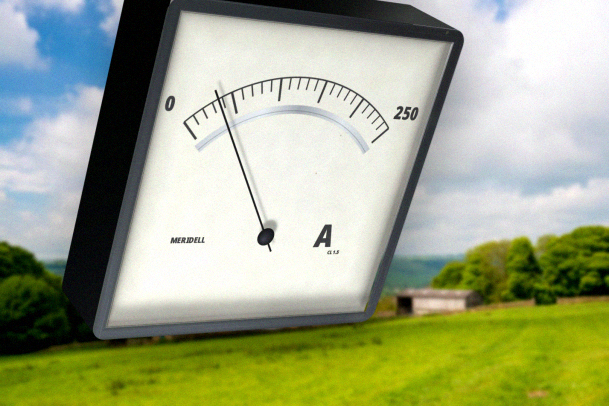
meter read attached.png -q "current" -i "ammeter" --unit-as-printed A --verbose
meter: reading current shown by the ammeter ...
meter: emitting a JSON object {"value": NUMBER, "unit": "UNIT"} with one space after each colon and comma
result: {"value": 35, "unit": "A"}
